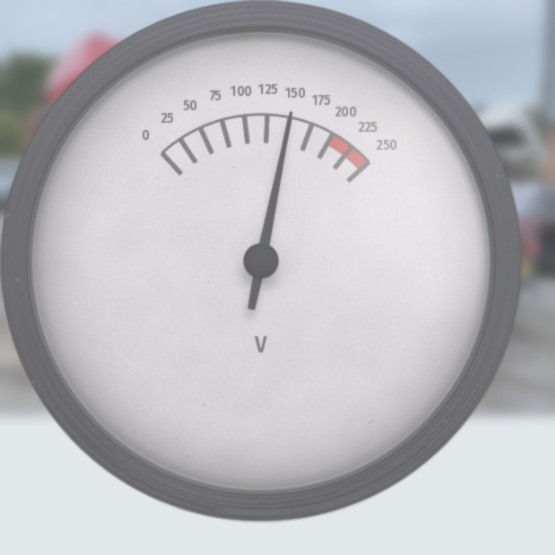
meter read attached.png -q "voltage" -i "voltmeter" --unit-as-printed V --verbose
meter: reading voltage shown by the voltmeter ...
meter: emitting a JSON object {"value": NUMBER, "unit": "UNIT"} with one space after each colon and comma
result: {"value": 150, "unit": "V"}
